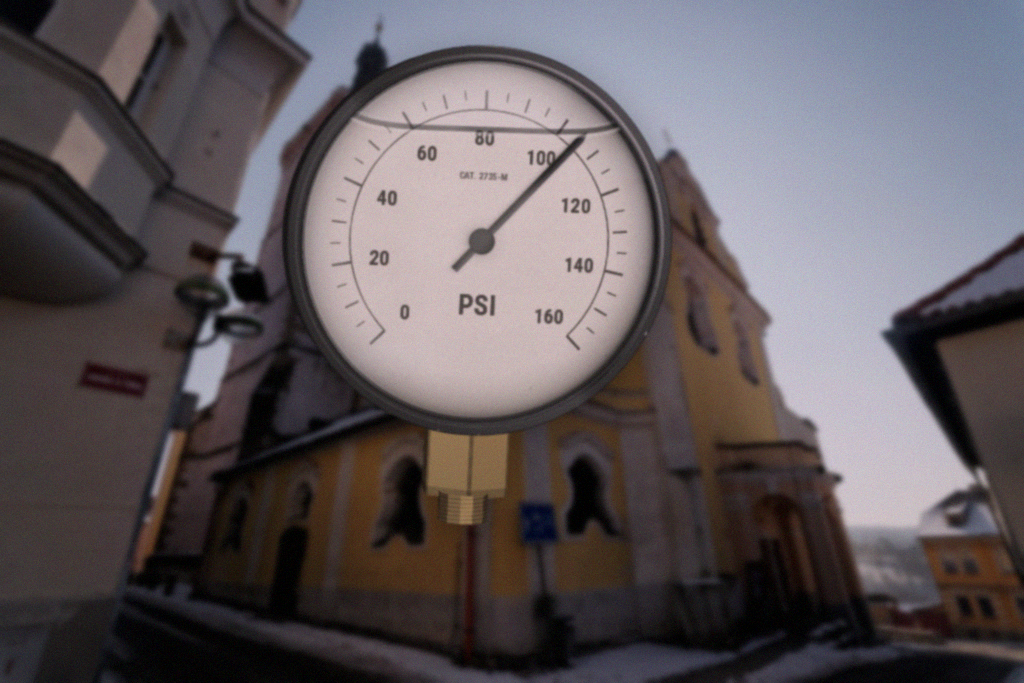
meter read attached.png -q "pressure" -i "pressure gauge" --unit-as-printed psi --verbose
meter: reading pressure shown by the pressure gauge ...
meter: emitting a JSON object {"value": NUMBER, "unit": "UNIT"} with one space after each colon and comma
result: {"value": 105, "unit": "psi"}
